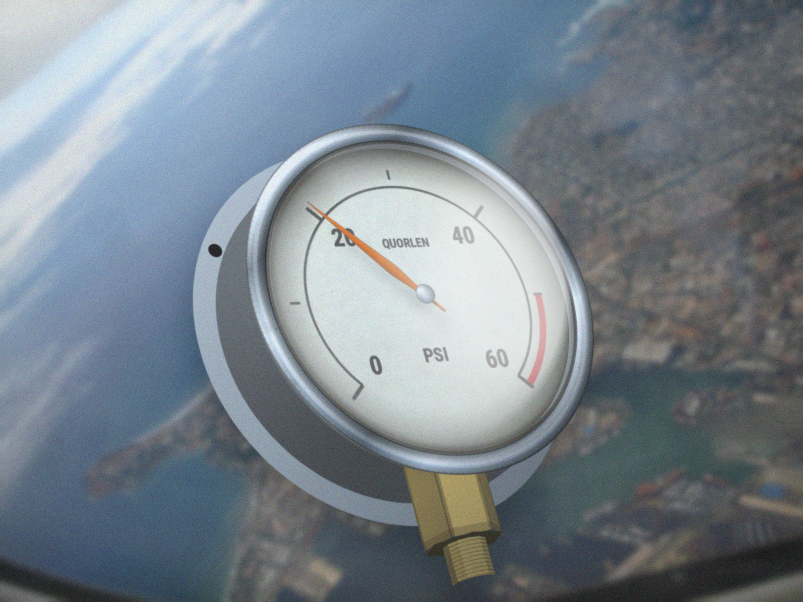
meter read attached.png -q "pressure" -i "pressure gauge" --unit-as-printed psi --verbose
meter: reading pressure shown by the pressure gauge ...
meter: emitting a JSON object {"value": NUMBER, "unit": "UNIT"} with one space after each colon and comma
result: {"value": 20, "unit": "psi"}
